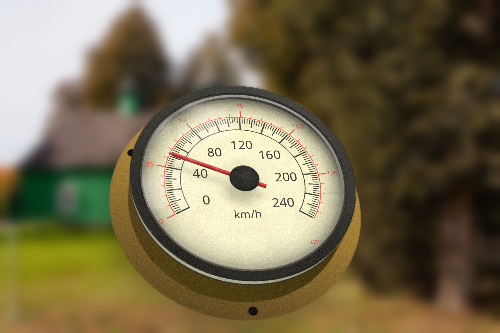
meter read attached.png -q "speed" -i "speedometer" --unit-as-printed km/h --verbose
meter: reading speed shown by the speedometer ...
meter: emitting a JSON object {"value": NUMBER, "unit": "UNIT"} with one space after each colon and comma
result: {"value": 50, "unit": "km/h"}
